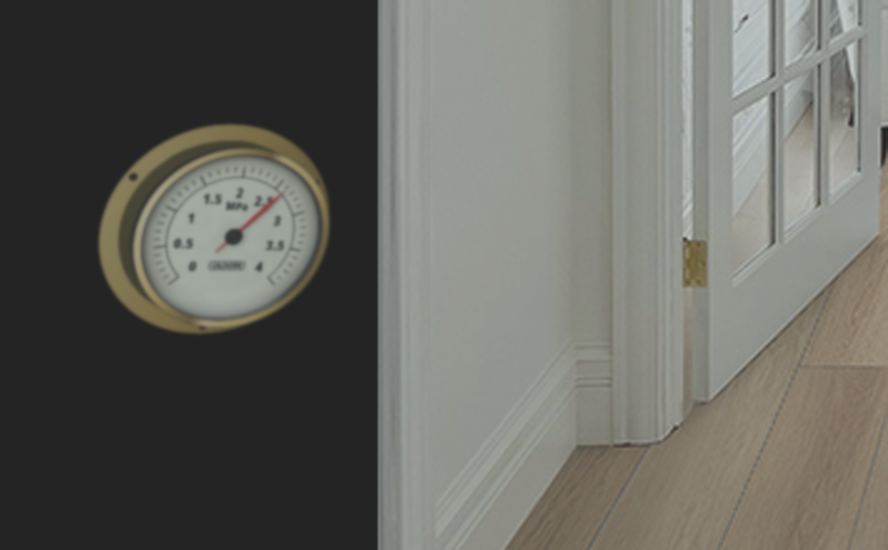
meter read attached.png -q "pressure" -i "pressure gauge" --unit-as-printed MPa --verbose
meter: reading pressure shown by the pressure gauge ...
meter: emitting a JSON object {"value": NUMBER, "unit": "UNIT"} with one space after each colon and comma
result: {"value": 2.6, "unit": "MPa"}
